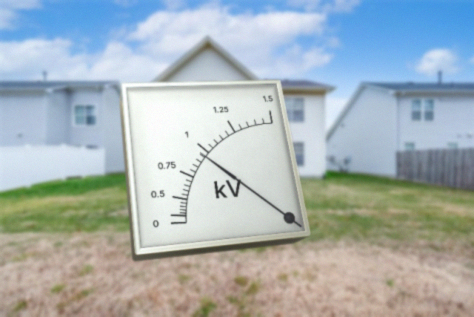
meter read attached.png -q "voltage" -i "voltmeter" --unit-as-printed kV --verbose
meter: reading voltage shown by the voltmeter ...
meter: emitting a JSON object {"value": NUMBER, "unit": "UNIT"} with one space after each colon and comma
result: {"value": 0.95, "unit": "kV"}
